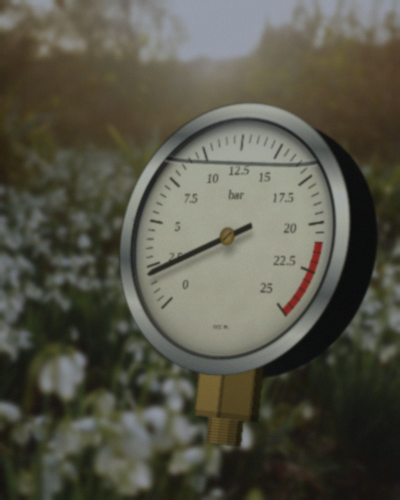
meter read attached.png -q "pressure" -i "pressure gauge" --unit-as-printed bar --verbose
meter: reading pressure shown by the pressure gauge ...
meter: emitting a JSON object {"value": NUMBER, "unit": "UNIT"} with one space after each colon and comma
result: {"value": 2, "unit": "bar"}
